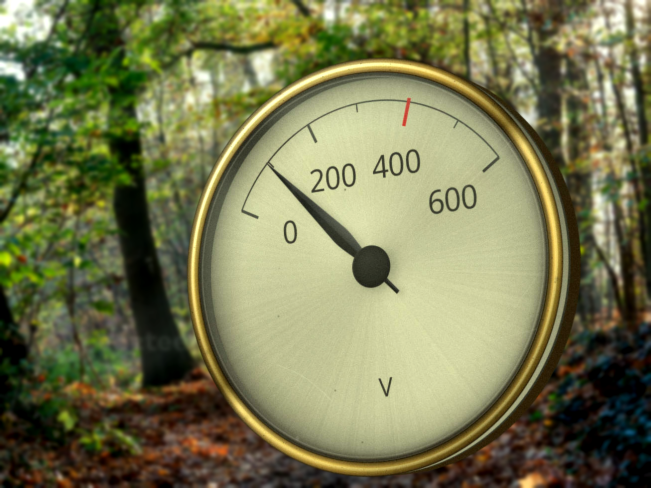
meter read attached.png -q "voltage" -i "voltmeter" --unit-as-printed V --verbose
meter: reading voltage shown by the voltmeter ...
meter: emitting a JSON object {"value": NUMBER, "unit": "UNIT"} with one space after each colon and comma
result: {"value": 100, "unit": "V"}
